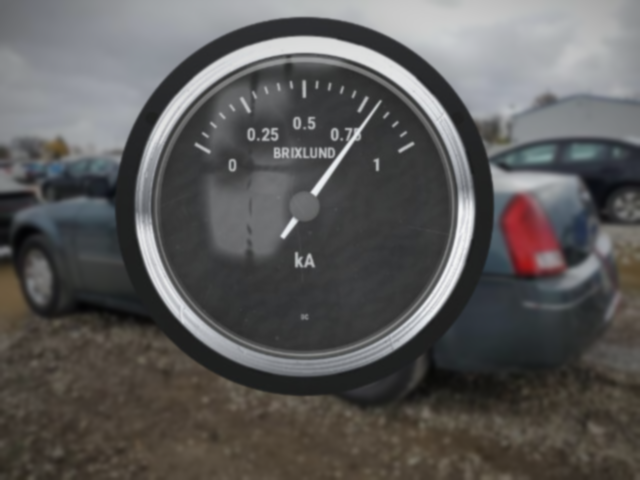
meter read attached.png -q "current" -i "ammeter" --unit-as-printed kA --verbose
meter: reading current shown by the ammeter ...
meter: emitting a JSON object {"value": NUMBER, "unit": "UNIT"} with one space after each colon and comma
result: {"value": 0.8, "unit": "kA"}
